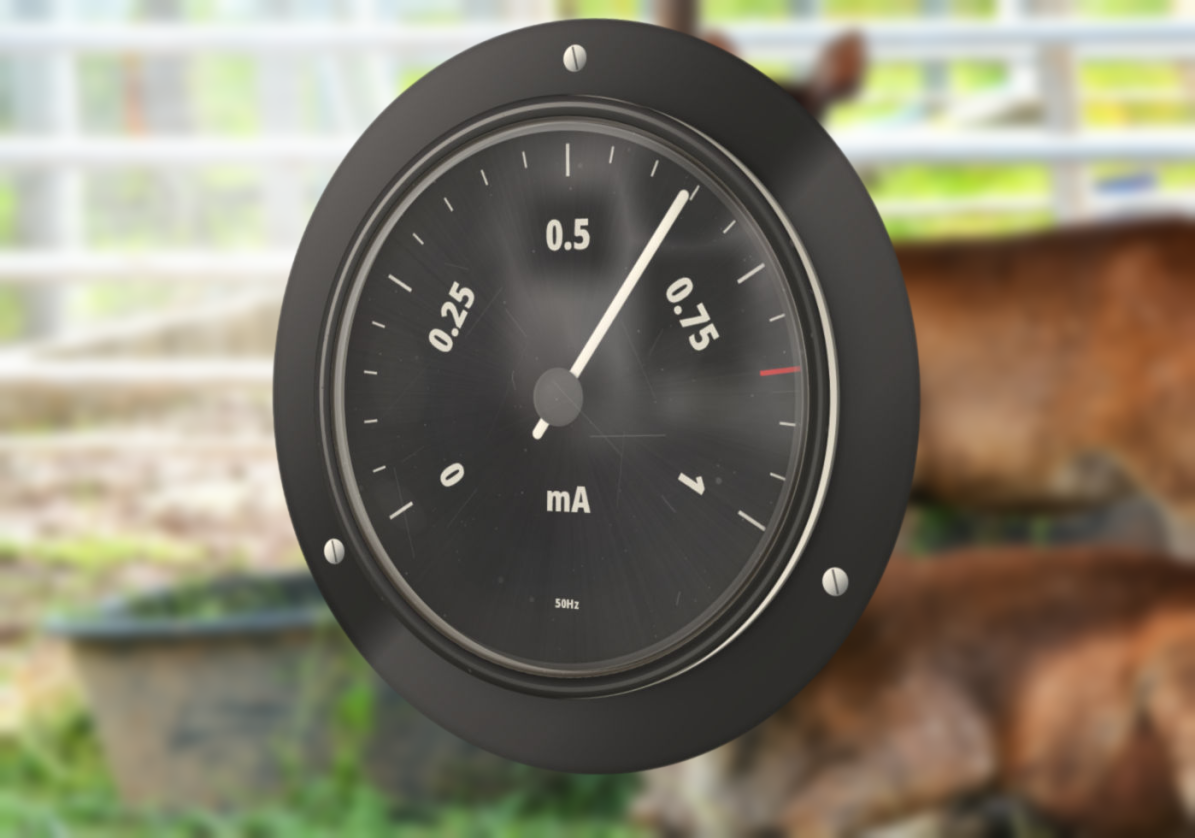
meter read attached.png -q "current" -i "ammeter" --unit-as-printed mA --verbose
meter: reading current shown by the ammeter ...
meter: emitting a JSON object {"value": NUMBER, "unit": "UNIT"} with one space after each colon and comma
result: {"value": 0.65, "unit": "mA"}
